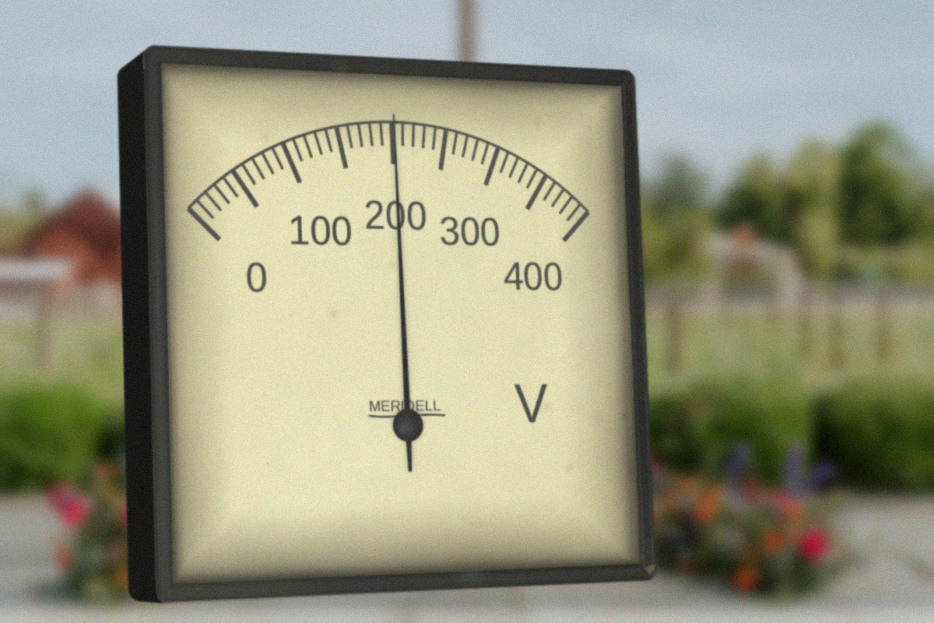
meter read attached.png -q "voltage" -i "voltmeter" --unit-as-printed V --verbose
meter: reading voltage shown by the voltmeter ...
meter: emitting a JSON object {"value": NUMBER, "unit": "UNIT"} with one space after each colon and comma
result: {"value": 200, "unit": "V"}
